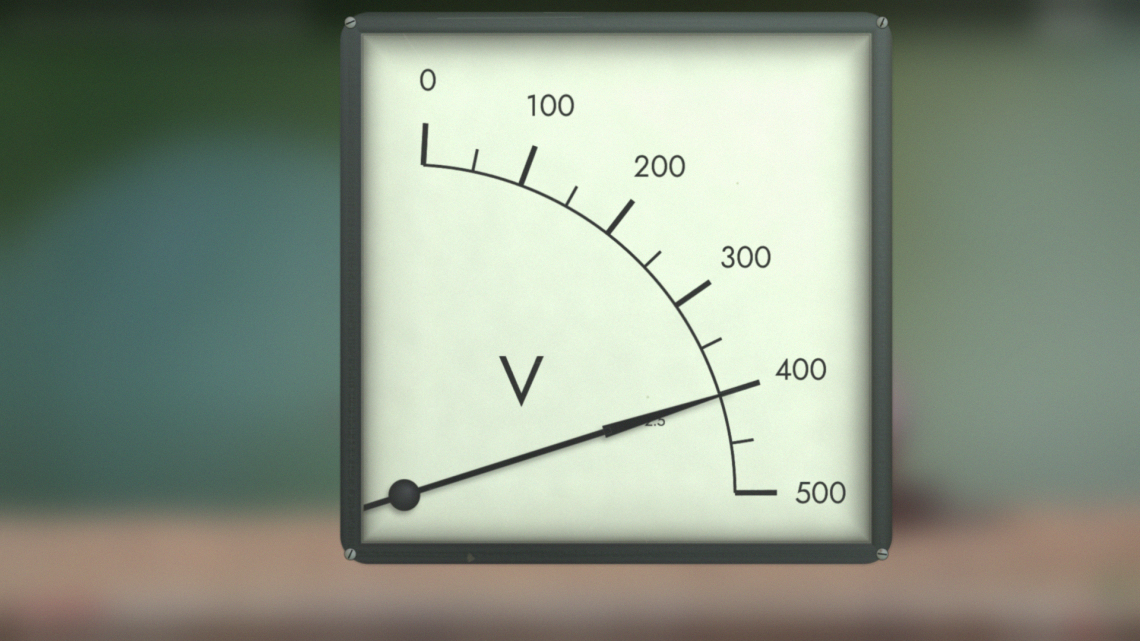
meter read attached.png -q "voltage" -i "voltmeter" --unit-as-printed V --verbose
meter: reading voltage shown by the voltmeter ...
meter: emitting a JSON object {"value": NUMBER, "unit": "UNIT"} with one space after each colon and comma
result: {"value": 400, "unit": "V"}
